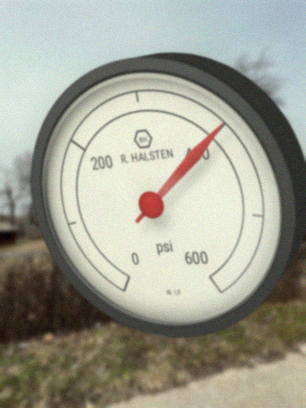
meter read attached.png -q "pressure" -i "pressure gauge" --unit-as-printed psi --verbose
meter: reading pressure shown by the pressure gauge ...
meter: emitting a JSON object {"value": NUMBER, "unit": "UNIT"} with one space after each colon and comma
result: {"value": 400, "unit": "psi"}
